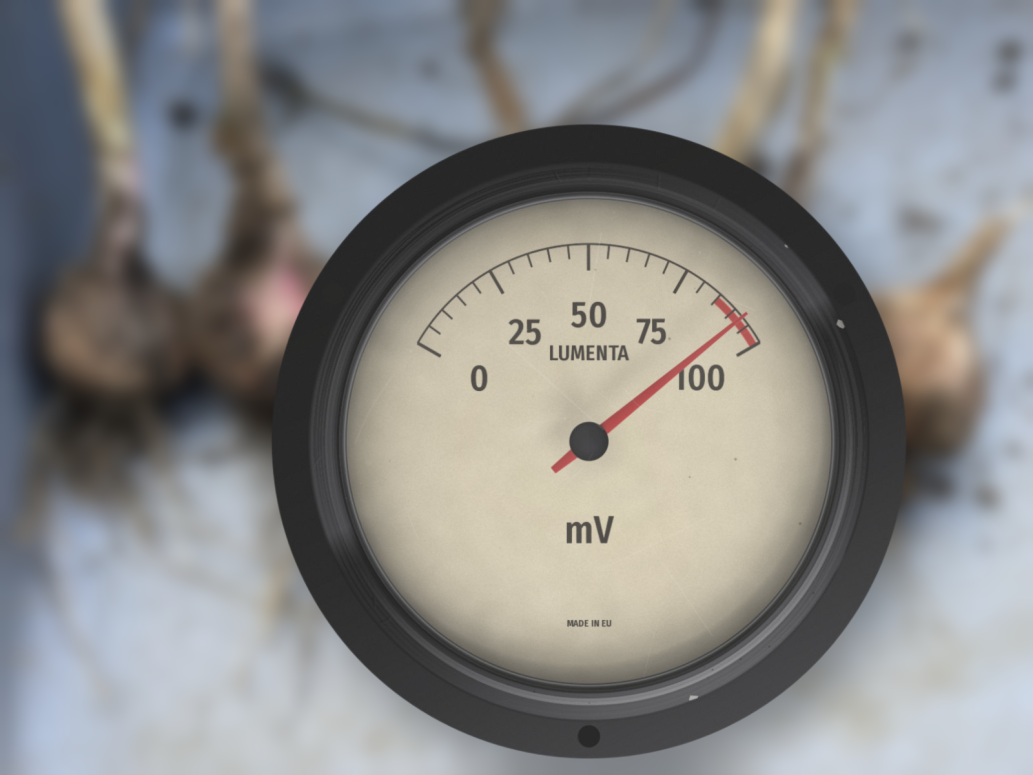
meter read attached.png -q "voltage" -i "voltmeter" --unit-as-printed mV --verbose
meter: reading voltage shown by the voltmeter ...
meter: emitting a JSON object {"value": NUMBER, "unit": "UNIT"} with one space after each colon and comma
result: {"value": 92.5, "unit": "mV"}
